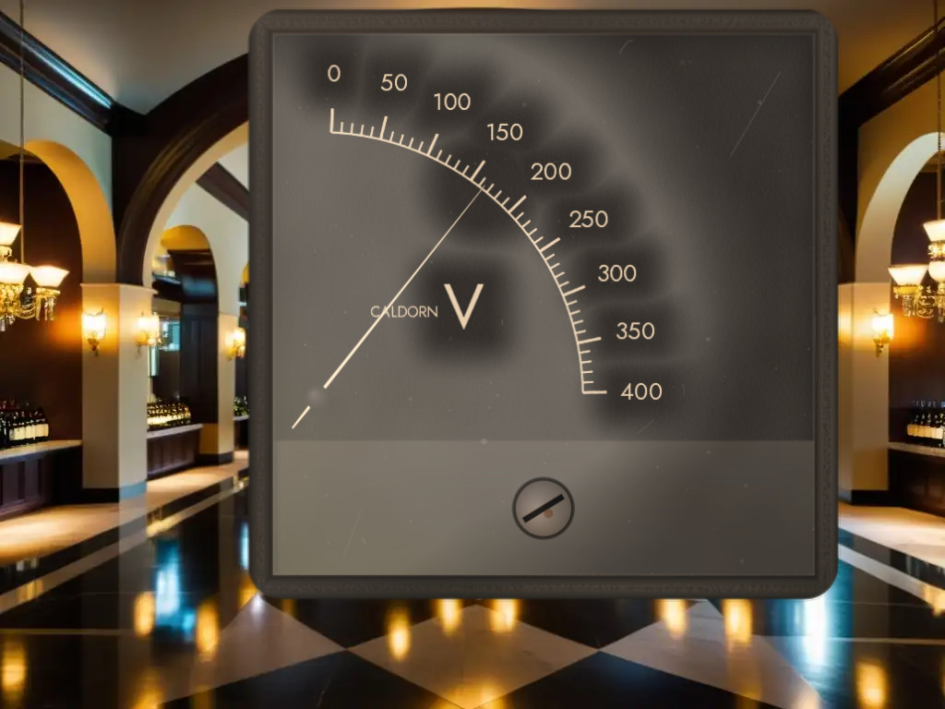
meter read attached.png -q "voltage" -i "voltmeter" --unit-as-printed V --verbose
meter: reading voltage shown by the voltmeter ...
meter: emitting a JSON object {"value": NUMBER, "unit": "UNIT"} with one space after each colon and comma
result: {"value": 165, "unit": "V"}
